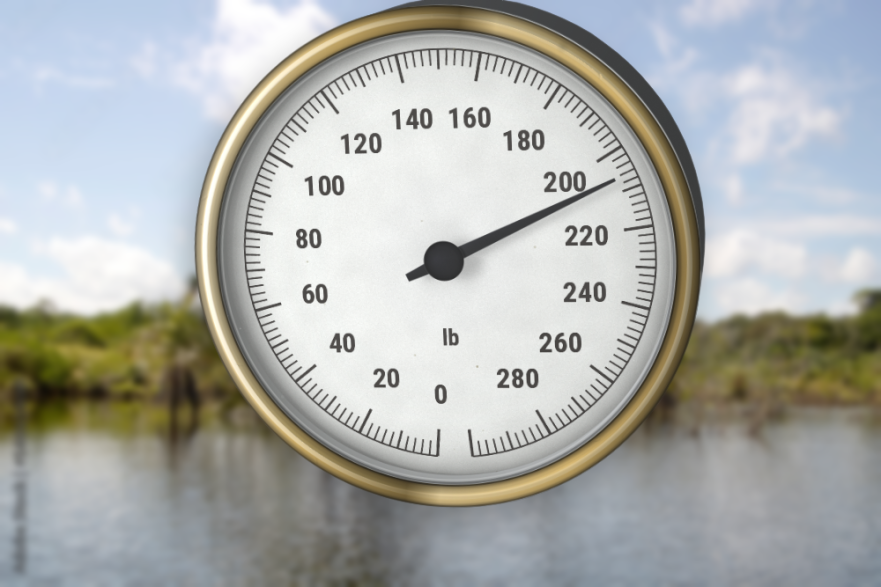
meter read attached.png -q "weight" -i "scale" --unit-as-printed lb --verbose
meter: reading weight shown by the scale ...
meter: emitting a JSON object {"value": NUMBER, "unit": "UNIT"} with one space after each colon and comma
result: {"value": 206, "unit": "lb"}
